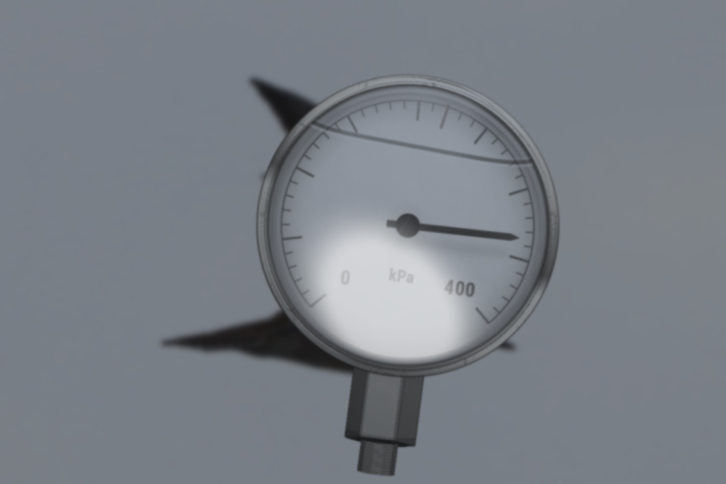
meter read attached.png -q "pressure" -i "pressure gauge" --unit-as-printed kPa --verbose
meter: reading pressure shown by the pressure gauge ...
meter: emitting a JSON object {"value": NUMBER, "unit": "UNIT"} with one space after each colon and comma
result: {"value": 335, "unit": "kPa"}
